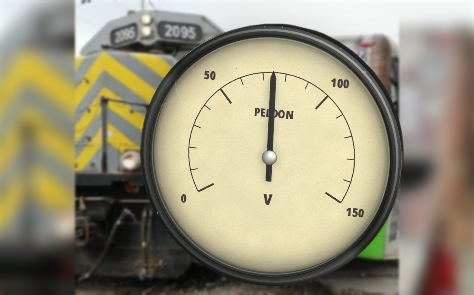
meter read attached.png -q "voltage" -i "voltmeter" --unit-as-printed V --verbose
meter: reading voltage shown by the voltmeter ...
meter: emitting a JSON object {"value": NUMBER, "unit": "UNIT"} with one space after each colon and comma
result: {"value": 75, "unit": "V"}
